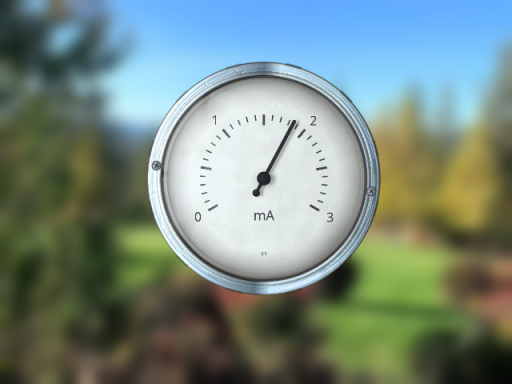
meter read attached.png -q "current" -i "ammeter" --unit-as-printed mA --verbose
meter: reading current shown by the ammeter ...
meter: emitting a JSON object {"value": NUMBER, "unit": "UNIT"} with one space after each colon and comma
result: {"value": 1.85, "unit": "mA"}
